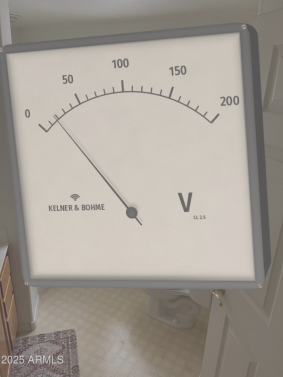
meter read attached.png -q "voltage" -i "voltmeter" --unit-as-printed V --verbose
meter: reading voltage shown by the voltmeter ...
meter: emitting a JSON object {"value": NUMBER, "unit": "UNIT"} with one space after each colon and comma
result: {"value": 20, "unit": "V"}
